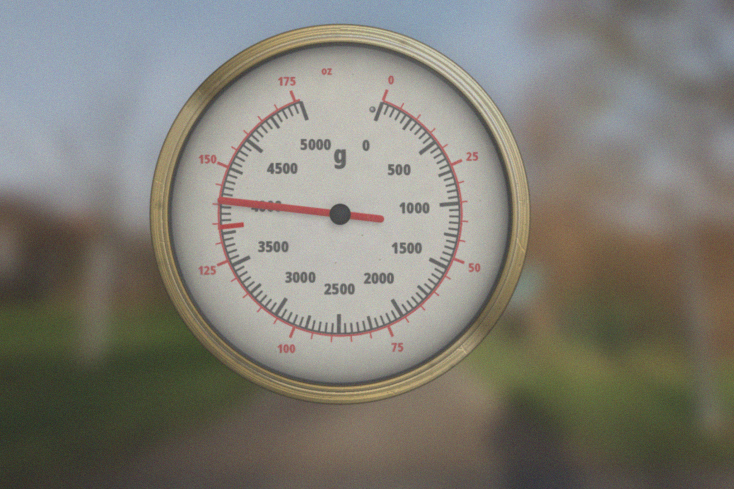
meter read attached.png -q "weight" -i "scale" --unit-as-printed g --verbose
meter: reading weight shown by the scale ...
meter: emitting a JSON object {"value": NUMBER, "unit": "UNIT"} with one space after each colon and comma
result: {"value": 4000, "unit": "g"}
